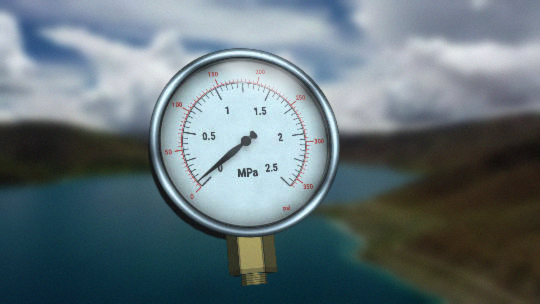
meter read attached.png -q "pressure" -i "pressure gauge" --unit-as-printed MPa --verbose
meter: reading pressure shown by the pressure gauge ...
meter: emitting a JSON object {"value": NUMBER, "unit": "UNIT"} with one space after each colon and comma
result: {"value": 0.05, "unit": "MPa"}
